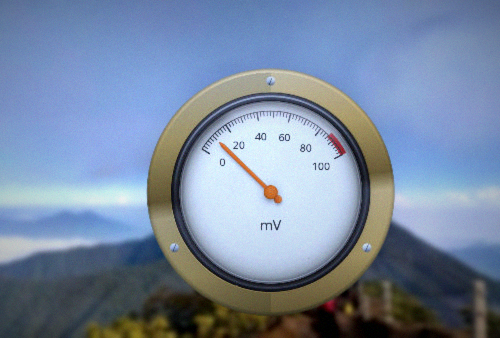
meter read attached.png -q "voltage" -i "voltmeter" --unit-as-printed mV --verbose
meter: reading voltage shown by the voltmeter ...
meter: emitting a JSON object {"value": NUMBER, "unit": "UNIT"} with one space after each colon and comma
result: {"value": 10, "unit": "mV"}
